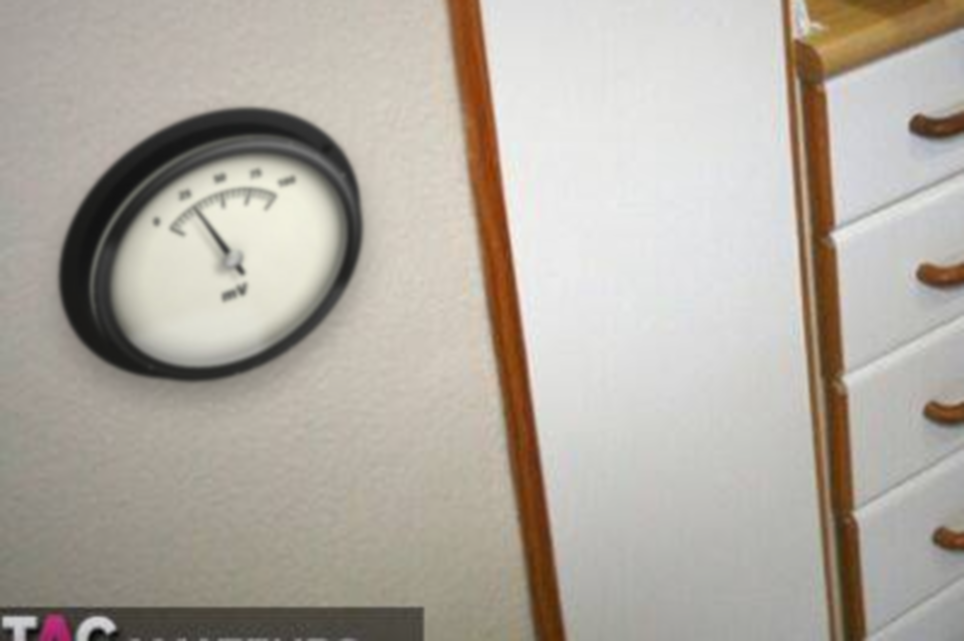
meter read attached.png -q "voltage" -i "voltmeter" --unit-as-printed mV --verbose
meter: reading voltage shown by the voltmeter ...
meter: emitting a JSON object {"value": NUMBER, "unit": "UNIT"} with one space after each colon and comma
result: {"value": 25, "unit": "mV"}
